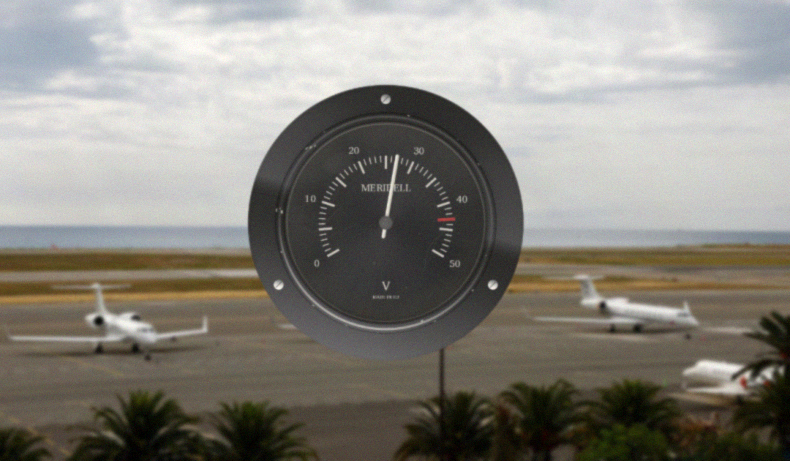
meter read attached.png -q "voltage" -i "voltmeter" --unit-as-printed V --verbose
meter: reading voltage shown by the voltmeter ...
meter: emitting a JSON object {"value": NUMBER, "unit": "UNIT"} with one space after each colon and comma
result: {"value": 27, "unit": "V"}
